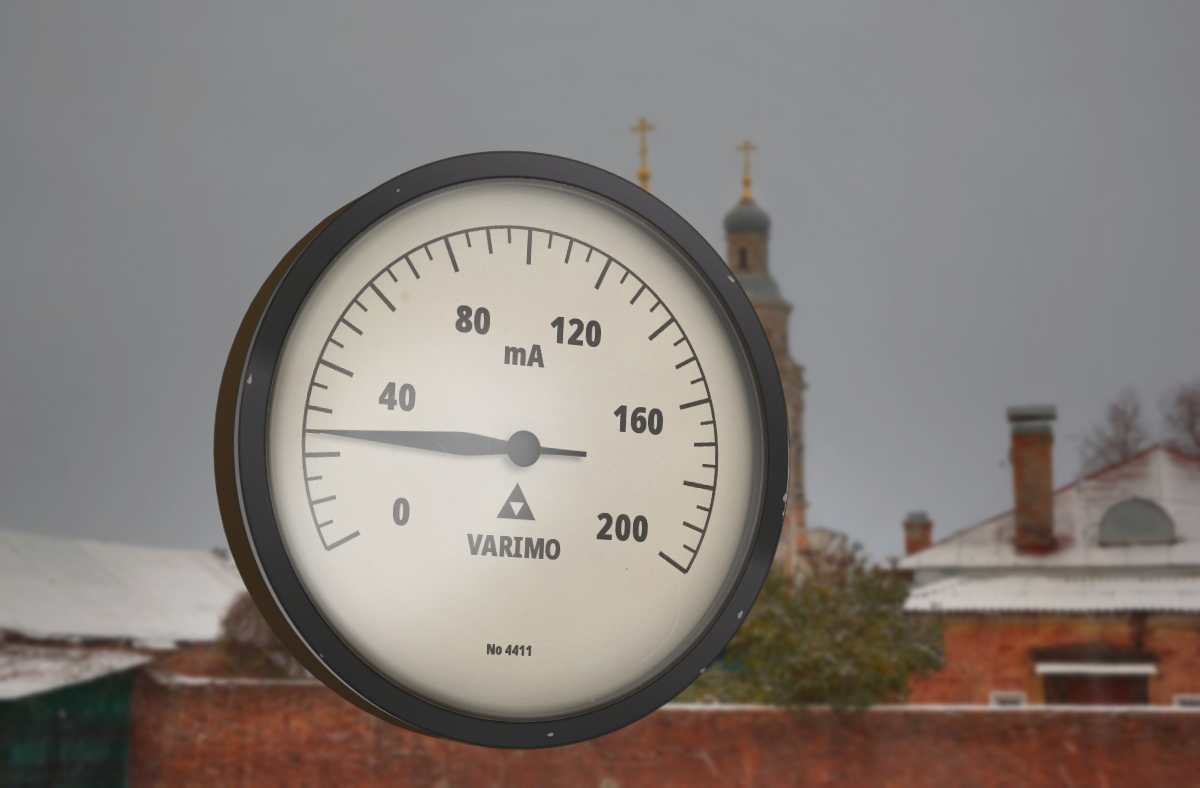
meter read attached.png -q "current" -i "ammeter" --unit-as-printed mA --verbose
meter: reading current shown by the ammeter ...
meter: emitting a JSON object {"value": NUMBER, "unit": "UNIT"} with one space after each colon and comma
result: {"value": 25, "unit": "mA"}
